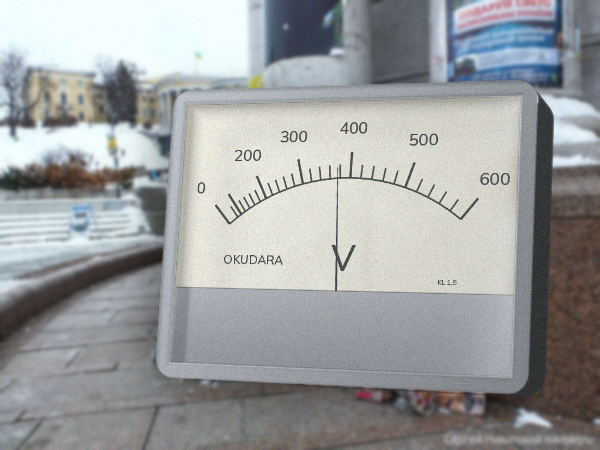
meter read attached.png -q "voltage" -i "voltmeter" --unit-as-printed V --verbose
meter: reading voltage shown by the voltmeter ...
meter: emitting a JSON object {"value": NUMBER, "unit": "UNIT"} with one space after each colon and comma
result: {"value": 380, "unit": "V"}
